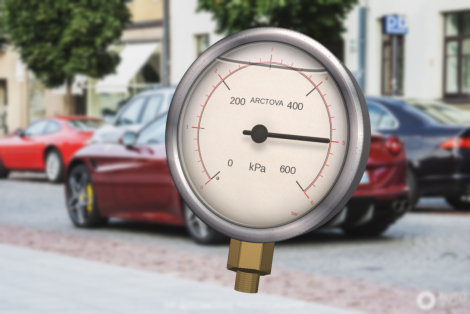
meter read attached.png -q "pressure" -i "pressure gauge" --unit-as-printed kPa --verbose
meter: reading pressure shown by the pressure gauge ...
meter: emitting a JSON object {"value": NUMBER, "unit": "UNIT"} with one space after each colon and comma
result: {"value": 500, "unit": "kPa"}
